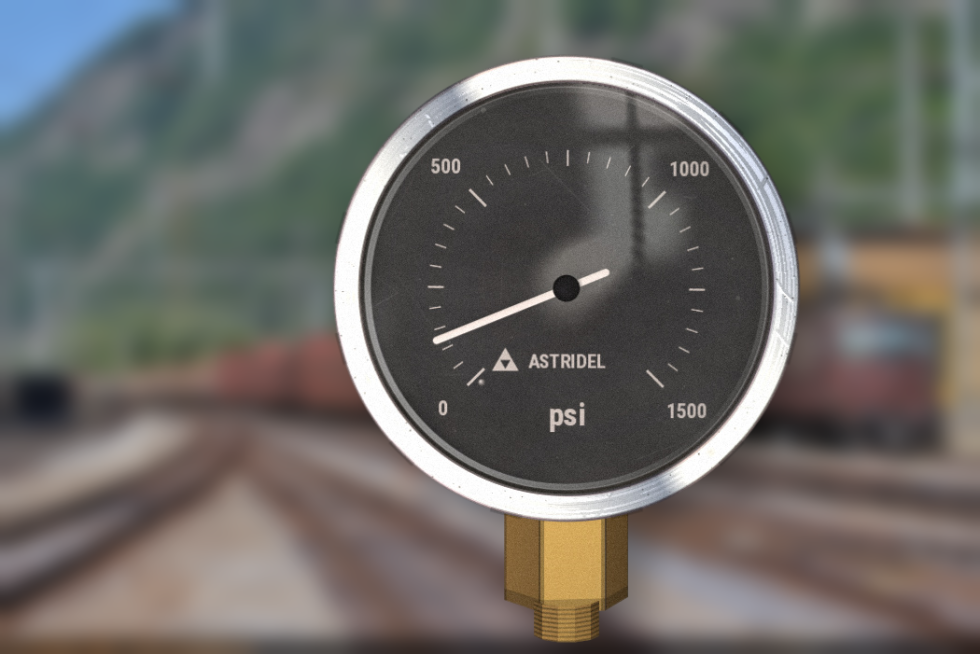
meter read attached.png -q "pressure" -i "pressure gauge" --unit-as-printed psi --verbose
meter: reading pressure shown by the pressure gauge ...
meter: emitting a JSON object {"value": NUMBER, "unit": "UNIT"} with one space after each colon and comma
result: {"value": 125, "unit": "psi"}
